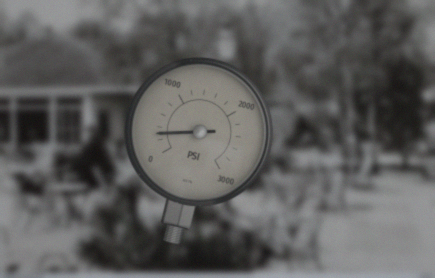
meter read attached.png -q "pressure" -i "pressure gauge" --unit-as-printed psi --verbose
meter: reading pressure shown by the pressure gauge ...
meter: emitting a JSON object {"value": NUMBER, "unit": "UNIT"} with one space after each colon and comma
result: {"value": 300, "unit": "psi"}
